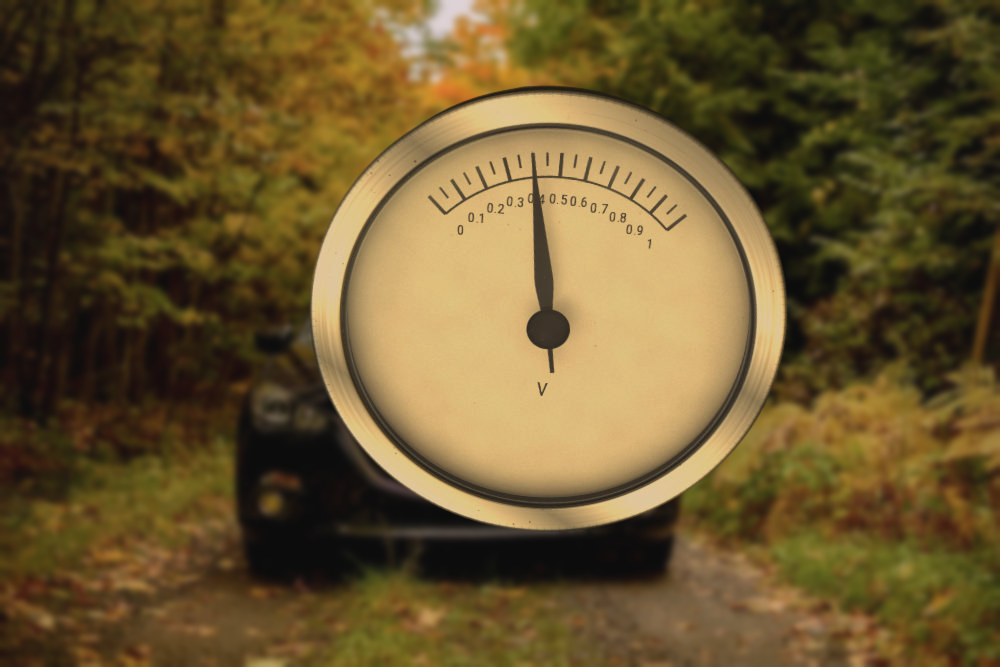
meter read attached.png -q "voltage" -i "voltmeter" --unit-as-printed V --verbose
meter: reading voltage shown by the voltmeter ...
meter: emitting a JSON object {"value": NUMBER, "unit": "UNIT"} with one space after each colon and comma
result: {"value": 0.4, "unit": "V"}
